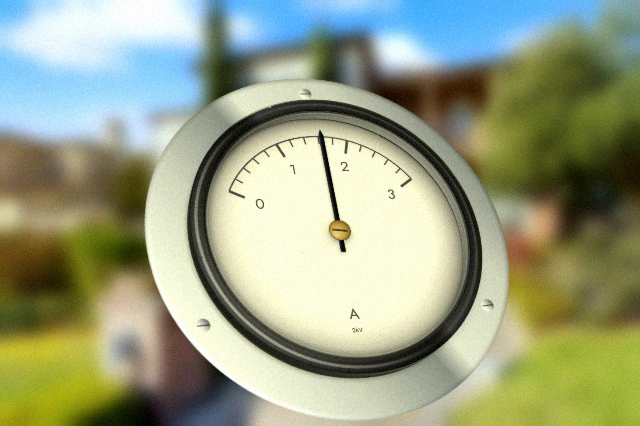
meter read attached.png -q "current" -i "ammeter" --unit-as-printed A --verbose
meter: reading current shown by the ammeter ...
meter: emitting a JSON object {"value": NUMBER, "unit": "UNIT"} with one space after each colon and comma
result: {"value": 1.6, "unit": "A"}
